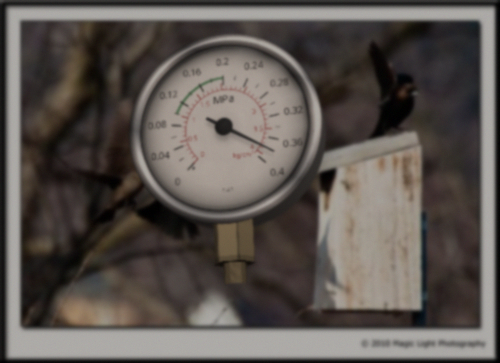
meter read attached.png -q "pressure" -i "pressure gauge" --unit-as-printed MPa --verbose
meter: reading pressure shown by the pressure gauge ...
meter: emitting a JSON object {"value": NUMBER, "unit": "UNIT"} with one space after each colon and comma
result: {"value": 0.38, "unit": "MPa"}
